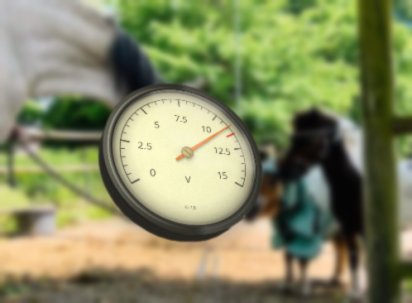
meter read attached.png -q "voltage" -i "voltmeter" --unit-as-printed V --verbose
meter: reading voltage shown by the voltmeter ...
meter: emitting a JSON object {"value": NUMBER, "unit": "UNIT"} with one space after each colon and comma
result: {"value": 11, "unit": "V"}
